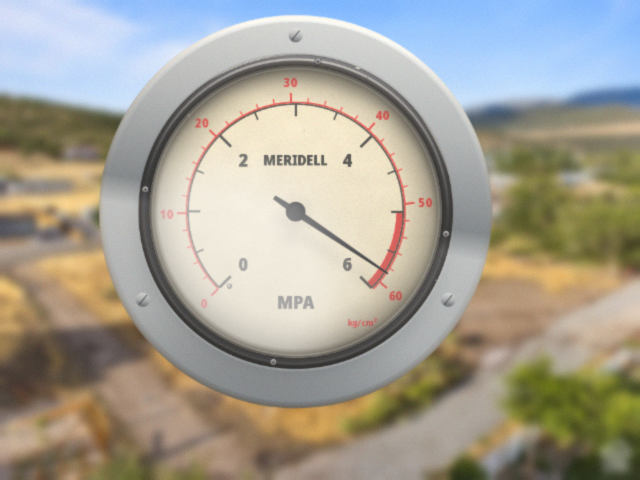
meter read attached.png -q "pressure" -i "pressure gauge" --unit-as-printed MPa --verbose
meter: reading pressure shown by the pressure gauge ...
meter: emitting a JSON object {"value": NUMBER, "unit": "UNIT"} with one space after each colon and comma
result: {"value": 5.75, "unit": "MPa"}
